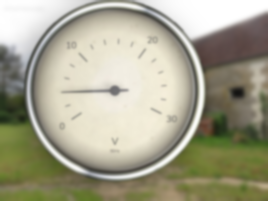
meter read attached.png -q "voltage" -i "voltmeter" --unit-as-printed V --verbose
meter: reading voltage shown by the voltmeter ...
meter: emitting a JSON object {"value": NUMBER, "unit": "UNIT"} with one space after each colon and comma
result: {"value": 4, "unit": "V"}
